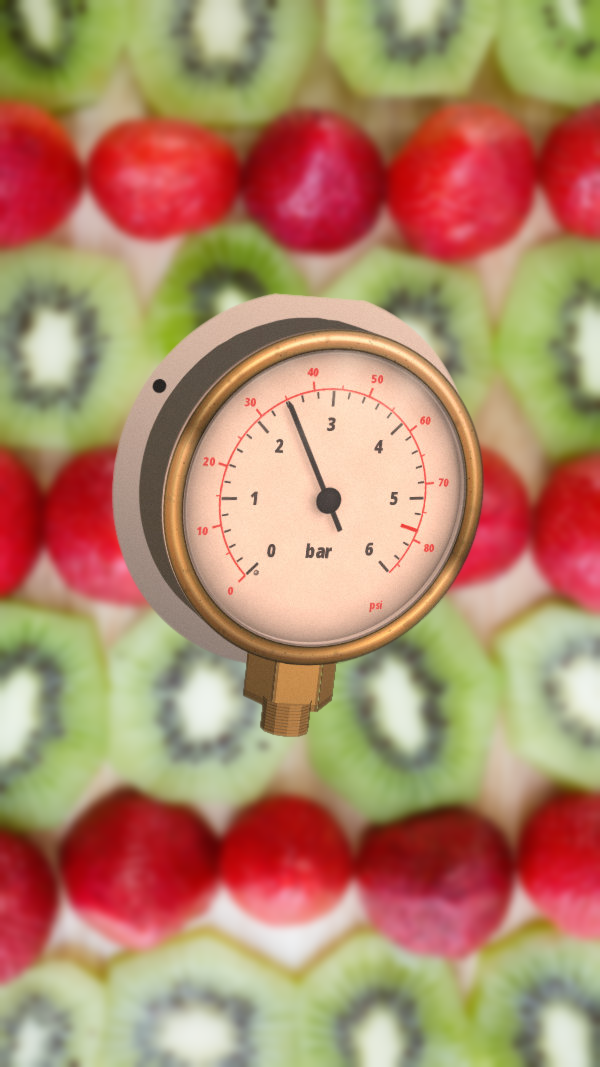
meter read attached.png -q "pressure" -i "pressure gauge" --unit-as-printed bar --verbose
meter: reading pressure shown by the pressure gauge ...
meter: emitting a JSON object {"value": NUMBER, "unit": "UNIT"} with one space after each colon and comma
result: {"value": 2.4, "unit": "bar"}
